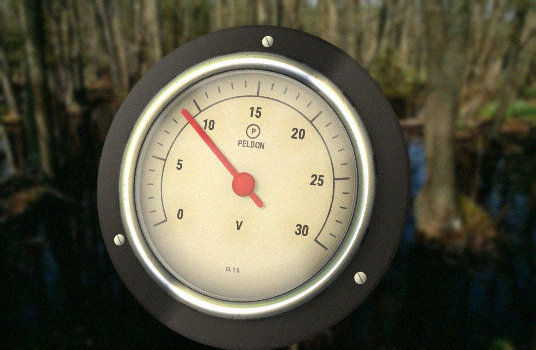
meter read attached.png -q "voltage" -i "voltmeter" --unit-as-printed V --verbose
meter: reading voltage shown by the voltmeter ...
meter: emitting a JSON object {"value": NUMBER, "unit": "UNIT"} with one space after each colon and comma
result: {"value": 9, "unit": "V"}
